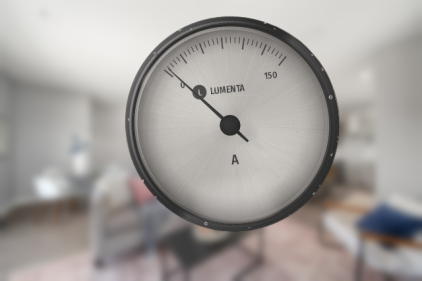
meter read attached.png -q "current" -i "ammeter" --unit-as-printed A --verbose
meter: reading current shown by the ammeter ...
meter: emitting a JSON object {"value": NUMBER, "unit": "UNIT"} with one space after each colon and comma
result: {"value": 5, "unit": "A"}
